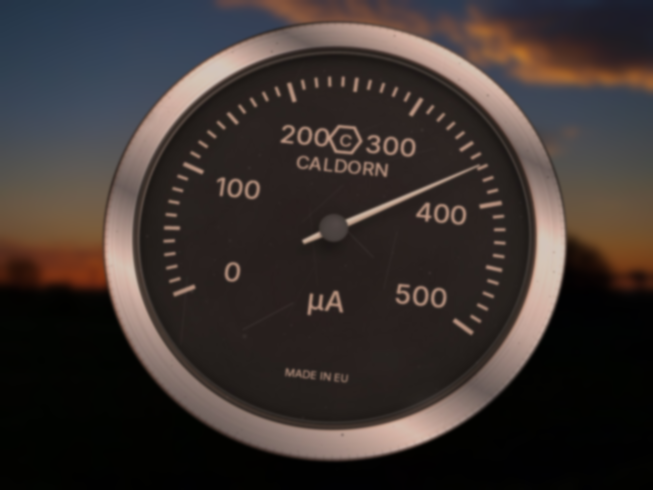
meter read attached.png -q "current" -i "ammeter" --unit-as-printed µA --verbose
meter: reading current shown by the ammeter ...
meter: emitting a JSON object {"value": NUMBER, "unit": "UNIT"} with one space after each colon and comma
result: {"value": 370, "unit": "µA"}
